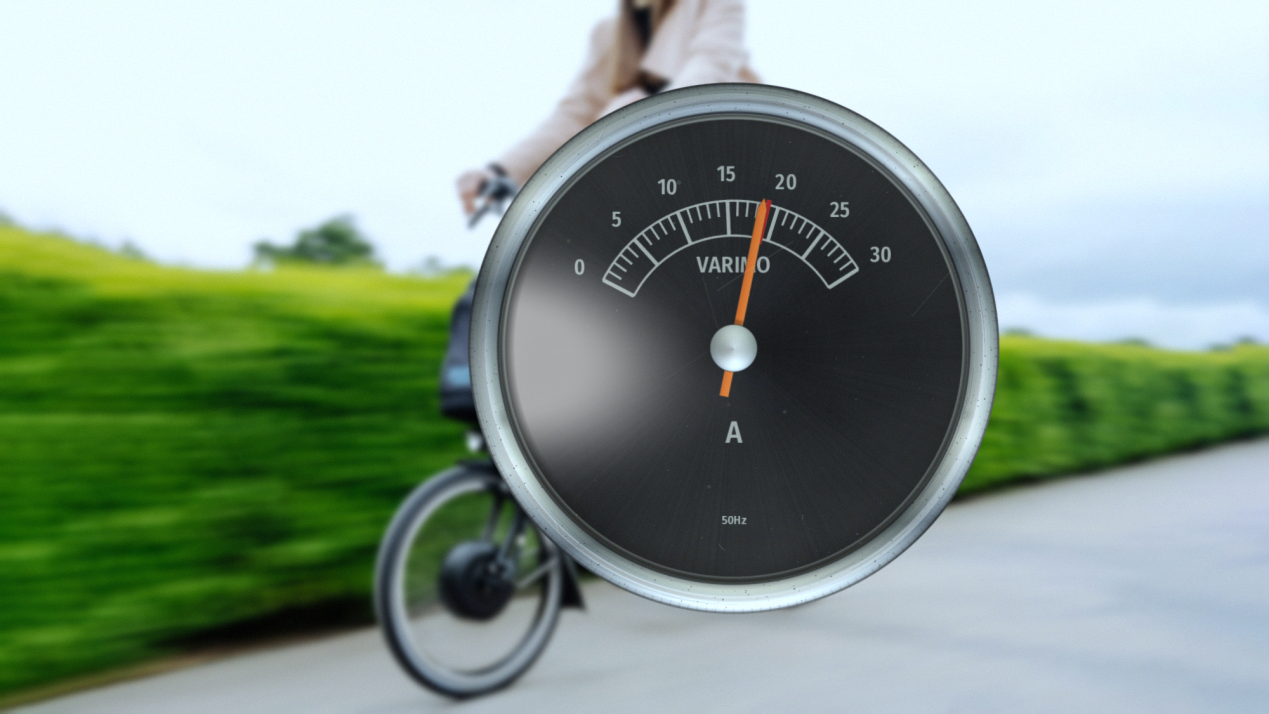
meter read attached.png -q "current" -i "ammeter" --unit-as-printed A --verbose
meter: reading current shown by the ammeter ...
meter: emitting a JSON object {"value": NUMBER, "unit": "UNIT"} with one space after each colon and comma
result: {"value": 18.5, "unit": "A"}
